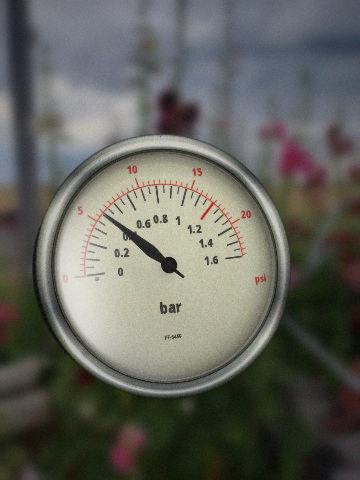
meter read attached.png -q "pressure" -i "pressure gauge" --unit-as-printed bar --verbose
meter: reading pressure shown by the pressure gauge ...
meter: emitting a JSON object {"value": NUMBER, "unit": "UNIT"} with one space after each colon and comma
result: {"value": 0.4, "unit": "bar"}
